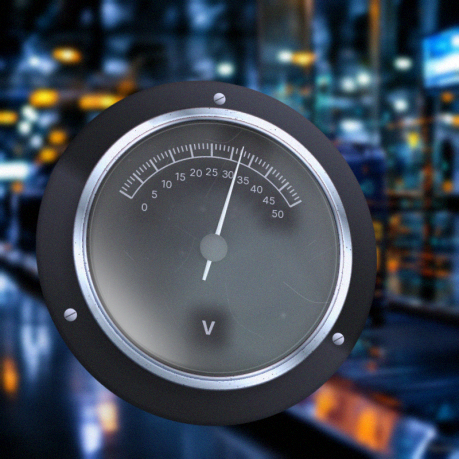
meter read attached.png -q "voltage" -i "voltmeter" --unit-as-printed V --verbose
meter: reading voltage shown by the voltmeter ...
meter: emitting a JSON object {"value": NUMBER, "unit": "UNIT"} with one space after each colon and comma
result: {"value": 32, "unit": "V"}
